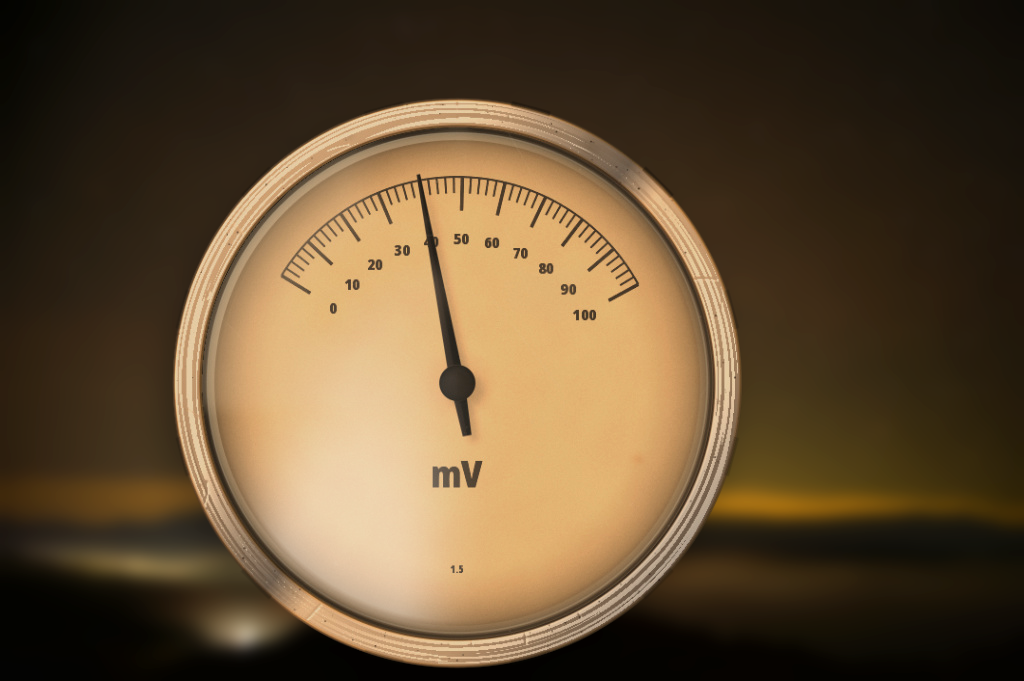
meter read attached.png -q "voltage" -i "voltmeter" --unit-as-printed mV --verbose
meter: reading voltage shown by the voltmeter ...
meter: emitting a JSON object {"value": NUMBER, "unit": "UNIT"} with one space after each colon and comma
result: {"value": 40, "unit": "mV"}
